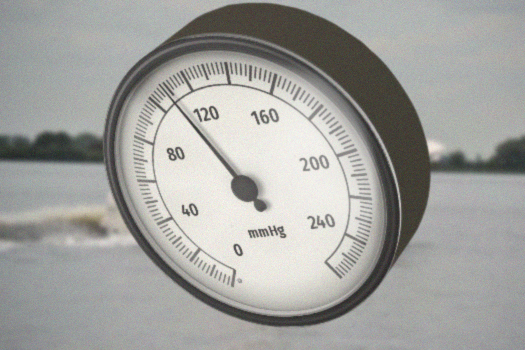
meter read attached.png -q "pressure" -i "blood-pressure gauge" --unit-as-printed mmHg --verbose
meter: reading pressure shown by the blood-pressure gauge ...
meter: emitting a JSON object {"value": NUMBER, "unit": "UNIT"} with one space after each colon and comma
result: {"value": 110, "unit": "mmHg"}
